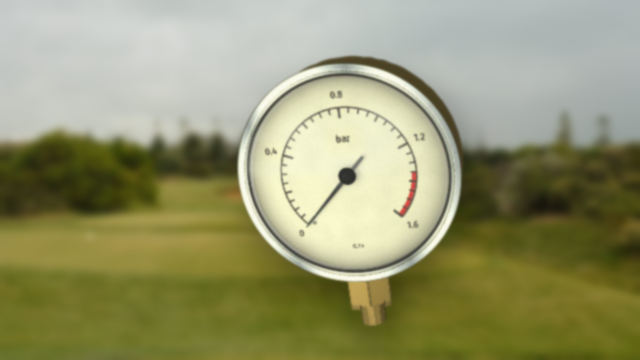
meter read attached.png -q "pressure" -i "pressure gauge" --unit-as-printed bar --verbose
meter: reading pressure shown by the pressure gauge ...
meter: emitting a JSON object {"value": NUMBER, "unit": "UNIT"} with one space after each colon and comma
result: {"value": 0, "unit": "bar"}
